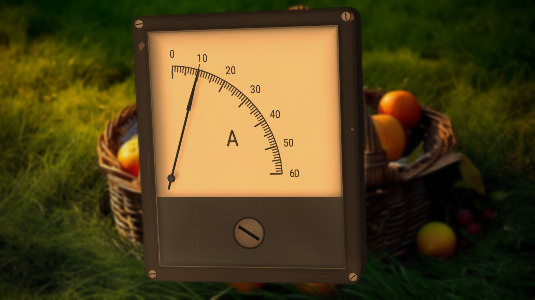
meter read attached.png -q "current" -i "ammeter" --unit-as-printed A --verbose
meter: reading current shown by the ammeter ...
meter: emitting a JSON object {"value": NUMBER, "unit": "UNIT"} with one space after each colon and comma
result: {"value": 10, "unit": "A"}
